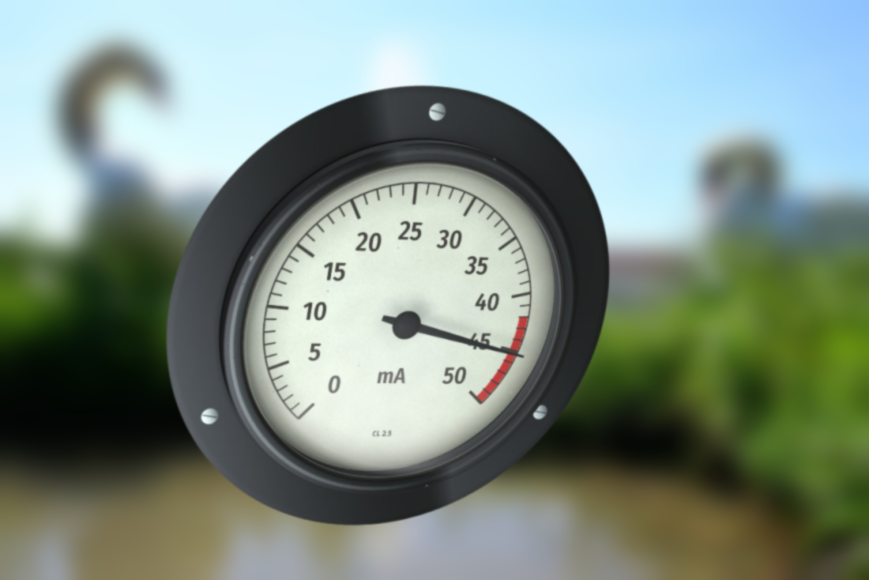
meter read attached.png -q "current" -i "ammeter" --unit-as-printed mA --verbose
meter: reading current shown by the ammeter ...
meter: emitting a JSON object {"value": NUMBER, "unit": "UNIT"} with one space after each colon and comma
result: {"value": 45, "unit": "mA"}
